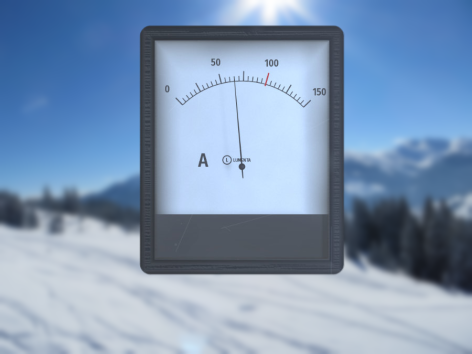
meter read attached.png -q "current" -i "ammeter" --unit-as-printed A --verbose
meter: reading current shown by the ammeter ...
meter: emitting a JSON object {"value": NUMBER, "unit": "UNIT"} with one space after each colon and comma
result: {"value": 65, "unit": "A"}
